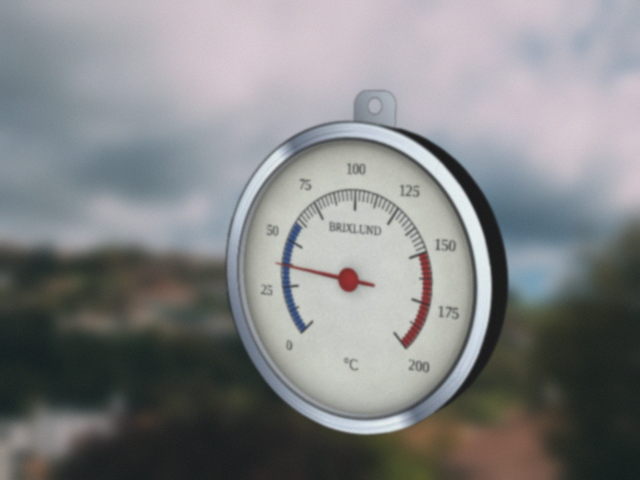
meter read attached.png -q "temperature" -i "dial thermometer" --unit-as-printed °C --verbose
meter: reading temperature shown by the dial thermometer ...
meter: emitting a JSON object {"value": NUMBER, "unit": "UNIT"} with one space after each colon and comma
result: {"value": 37.5, "unit": "°C"}
